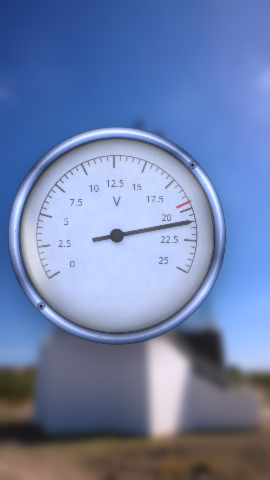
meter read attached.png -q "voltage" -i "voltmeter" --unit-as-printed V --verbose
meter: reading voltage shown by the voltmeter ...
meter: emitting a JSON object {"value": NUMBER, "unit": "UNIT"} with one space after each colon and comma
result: {"value": 21, "unit": "V"}
